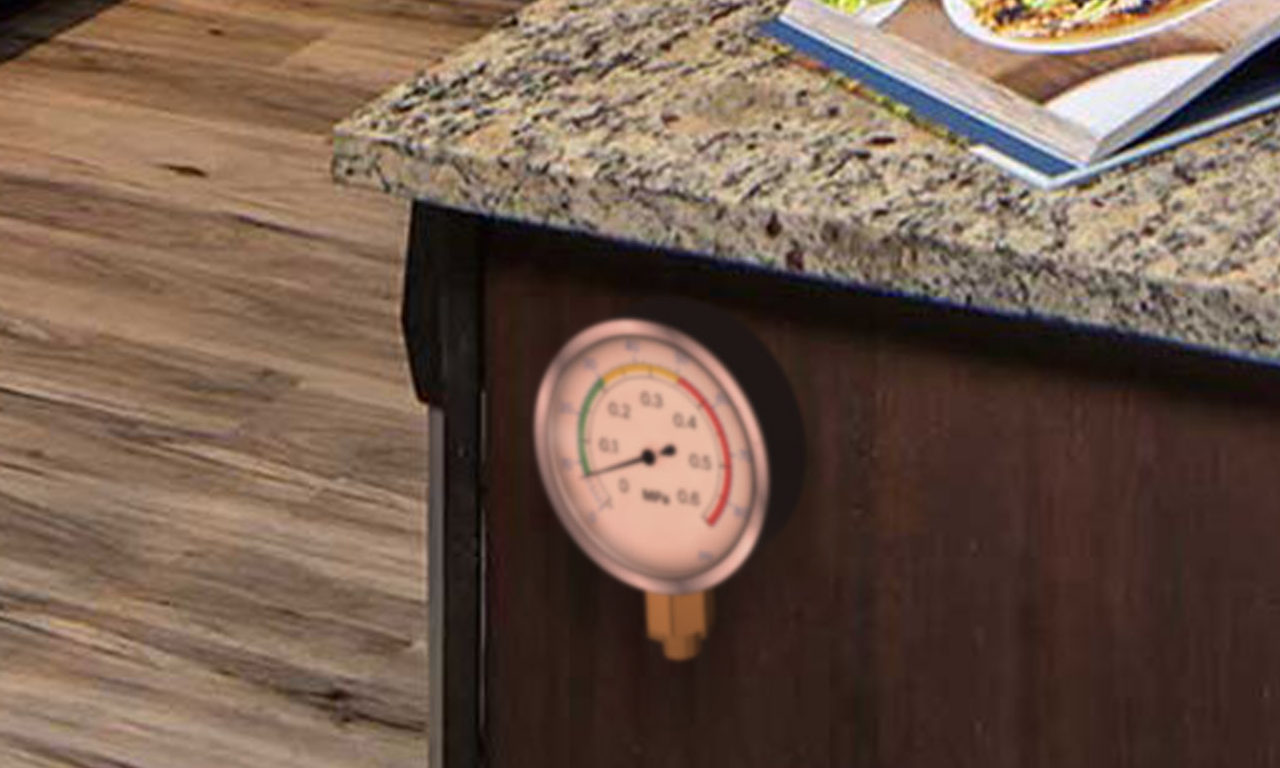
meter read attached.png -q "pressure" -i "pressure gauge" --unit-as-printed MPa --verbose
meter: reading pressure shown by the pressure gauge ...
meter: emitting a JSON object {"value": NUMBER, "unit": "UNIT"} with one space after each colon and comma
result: {"value": 0.05, "unit": "MPa"}
